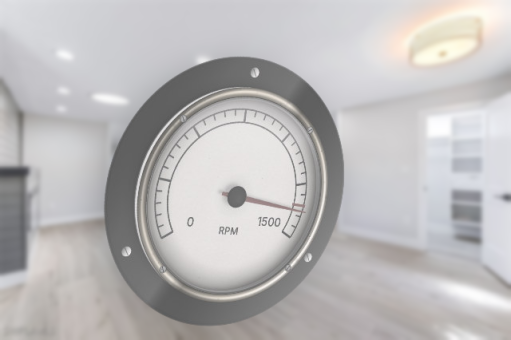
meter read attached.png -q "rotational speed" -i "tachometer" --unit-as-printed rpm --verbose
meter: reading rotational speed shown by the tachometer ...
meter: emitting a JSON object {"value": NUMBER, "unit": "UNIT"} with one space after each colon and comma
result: {"value": 1375, "unit": "rpm"}
